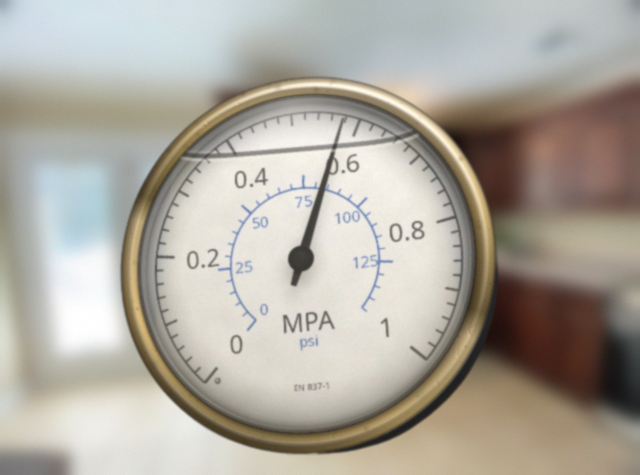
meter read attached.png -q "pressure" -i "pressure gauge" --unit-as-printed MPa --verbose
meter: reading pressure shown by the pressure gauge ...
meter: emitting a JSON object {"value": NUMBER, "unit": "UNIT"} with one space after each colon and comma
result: {"value": 0.58, "unit": "MPa"}
